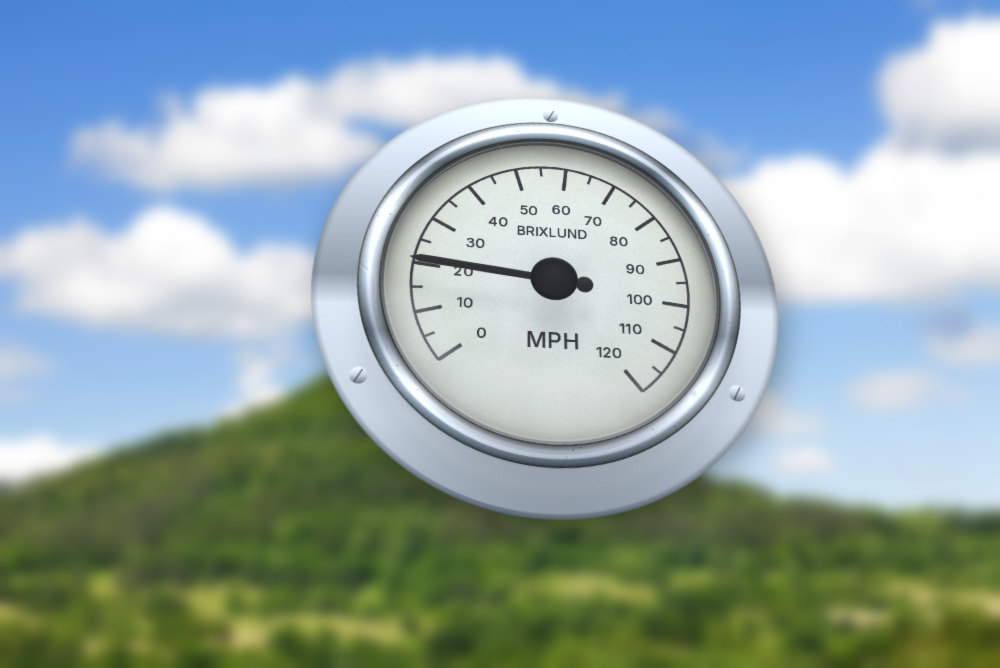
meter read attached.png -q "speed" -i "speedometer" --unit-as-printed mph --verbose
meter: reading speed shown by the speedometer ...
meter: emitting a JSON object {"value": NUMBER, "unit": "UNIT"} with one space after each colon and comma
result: {"value": 20, "unit": "mph"}
